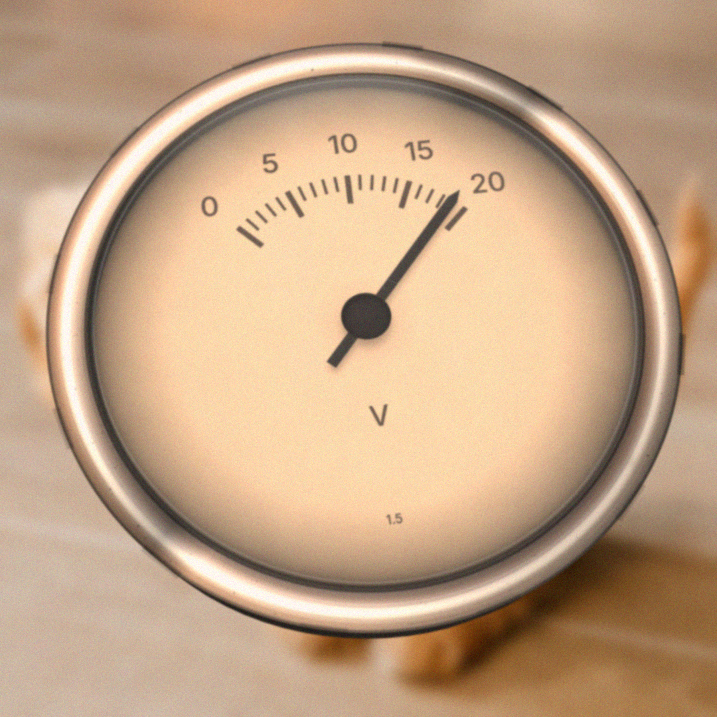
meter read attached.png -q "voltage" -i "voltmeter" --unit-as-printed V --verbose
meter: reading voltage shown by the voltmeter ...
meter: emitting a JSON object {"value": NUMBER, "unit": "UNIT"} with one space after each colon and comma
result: {"value": 19, "unit": "V"}
